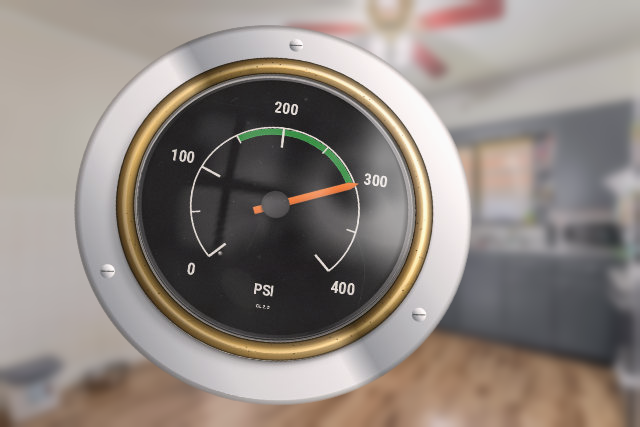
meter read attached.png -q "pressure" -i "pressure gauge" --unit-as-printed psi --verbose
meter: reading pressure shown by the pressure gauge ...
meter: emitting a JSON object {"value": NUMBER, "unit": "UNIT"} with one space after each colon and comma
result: {"value": 300, "unit": "psi"}
